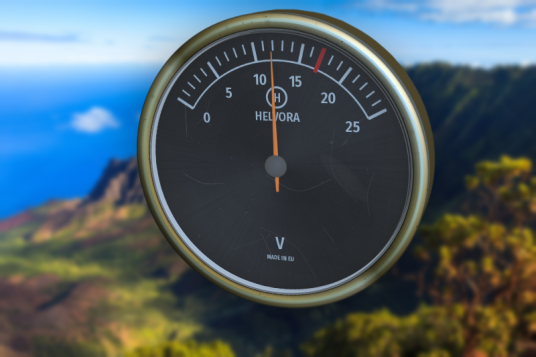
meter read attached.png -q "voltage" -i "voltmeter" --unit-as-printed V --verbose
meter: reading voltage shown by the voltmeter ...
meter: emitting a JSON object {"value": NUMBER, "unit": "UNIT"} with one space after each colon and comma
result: {"value": 12, "unit": "V"}
